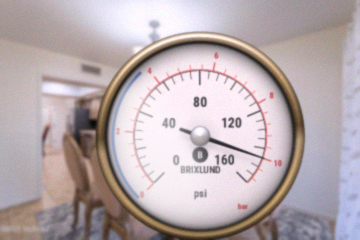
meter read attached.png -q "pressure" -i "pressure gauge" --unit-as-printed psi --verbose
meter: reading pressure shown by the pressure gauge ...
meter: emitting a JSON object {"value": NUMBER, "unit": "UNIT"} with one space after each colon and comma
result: {"value": 145, "unit": "psi"}
